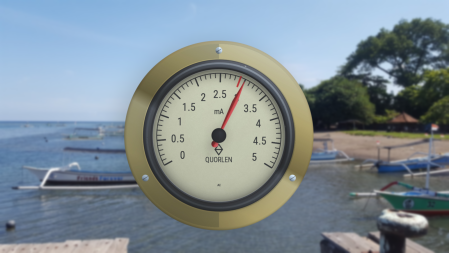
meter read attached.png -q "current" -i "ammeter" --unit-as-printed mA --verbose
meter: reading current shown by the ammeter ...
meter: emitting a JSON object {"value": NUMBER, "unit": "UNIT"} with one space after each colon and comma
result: {"value": 3, "unit": "mA"}
